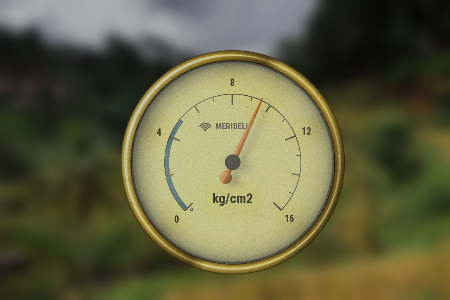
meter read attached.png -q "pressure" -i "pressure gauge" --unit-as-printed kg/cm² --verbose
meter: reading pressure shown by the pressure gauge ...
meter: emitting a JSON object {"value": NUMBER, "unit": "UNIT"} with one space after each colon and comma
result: {"value": 9.5, "unit": "kg/cm²"}
